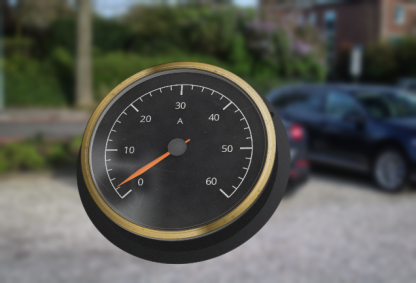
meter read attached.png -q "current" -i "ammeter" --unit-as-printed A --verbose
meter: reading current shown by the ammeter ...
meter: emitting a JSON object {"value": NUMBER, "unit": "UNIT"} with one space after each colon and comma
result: {"value": 2, "unit": "A"}
